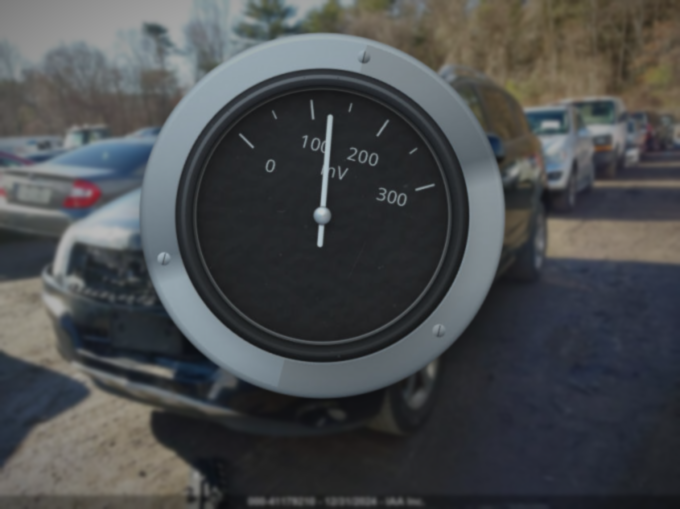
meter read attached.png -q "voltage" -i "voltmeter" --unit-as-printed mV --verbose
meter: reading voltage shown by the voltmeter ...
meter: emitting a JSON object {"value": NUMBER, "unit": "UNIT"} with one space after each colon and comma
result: {"value": 125, "unit": "mV"}
